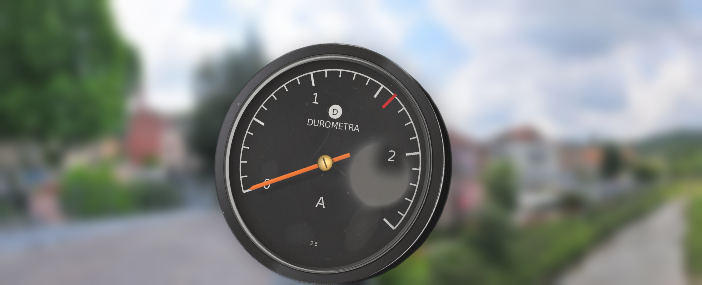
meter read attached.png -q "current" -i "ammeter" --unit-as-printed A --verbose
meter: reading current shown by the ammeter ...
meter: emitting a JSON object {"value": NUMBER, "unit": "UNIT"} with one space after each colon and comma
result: {"value": 0, "unit": "A"}
